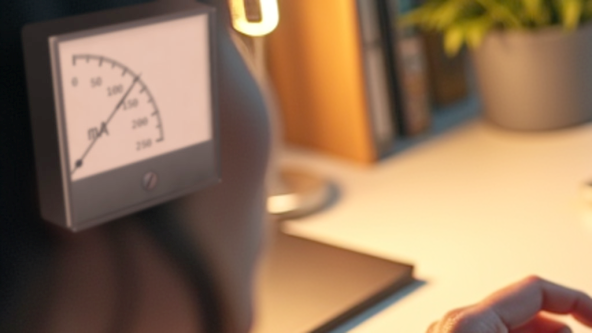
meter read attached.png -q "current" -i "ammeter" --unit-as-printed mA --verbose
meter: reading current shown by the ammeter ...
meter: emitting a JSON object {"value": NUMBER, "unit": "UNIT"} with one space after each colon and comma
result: {"value": 125, "unit": "mA"}
